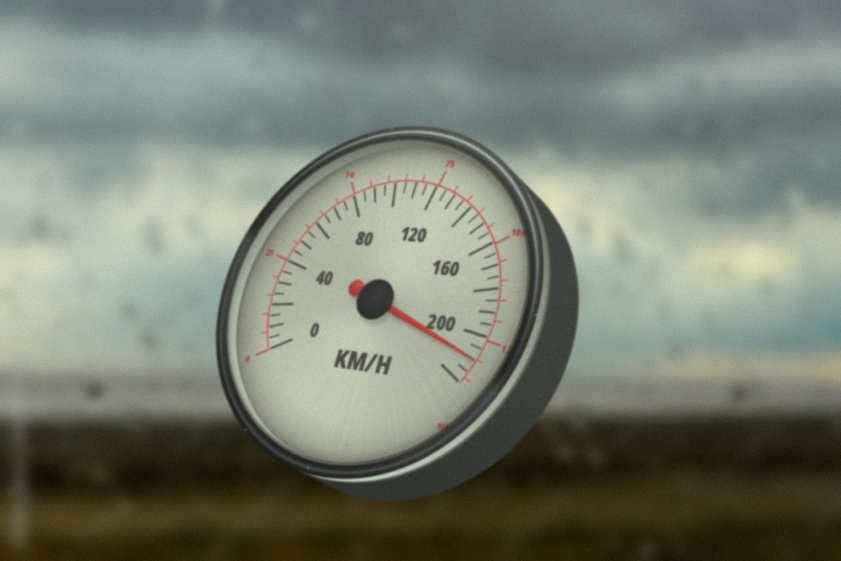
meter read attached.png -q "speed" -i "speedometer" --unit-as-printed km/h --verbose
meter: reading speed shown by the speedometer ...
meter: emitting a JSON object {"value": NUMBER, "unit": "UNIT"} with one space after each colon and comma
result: {"value": 210, "unit": "km/h"}
